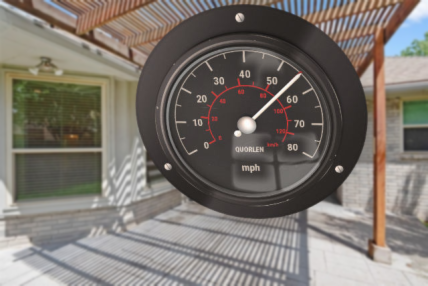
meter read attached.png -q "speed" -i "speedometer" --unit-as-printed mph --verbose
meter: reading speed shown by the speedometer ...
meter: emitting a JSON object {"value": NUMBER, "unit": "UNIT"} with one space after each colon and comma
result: {"value": 55, "unit": "mph"}
